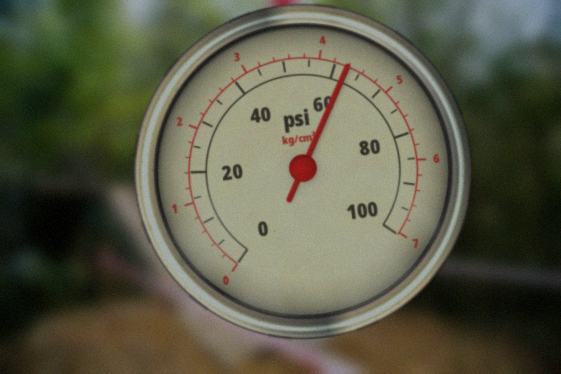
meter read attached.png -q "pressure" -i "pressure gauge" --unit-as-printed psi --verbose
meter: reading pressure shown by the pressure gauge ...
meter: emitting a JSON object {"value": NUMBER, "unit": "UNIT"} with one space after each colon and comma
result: {"value": 62.5, "unit": "psi"}
